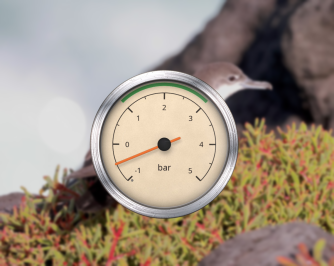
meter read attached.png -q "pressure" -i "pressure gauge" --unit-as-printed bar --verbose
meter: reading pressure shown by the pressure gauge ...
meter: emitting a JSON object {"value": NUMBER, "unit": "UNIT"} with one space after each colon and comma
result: {"value": -0.5, "unit": "bar"}
